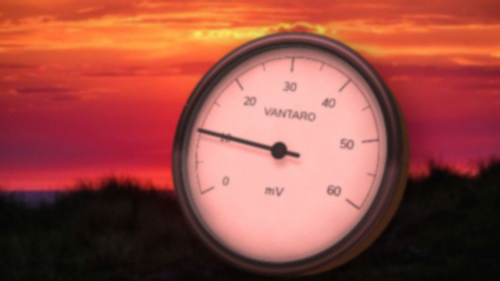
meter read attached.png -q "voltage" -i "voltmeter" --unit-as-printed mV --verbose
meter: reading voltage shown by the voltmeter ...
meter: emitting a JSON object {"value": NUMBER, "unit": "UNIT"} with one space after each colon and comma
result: {"value": 10, "unit": "mV"}
